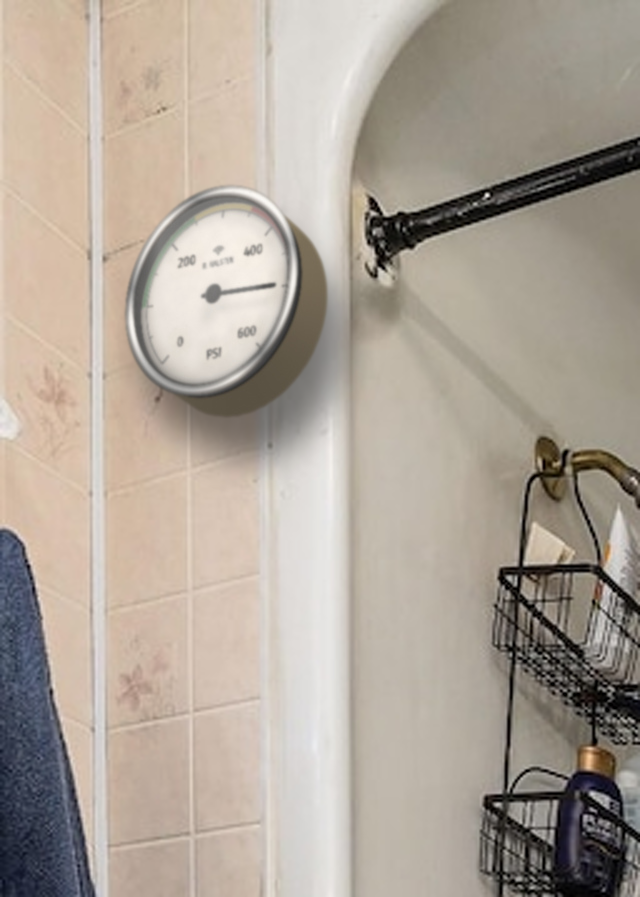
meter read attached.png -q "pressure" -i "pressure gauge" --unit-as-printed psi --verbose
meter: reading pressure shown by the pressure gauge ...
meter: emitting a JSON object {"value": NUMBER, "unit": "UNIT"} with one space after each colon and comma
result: {"value": 500, "unit": "psi"}
